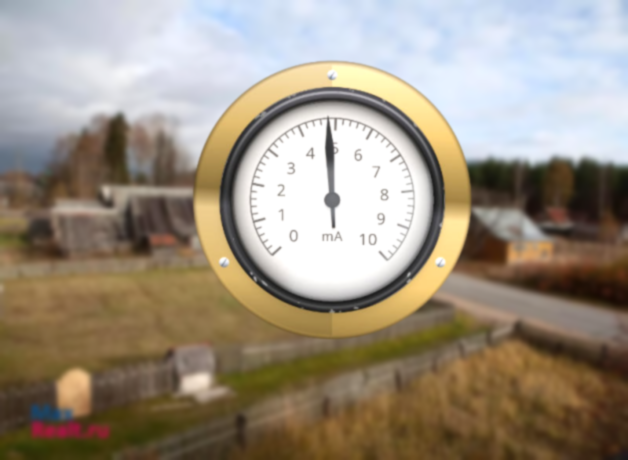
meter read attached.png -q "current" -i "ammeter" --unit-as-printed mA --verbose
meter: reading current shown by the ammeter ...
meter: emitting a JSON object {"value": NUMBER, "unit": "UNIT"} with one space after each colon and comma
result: {"value": 4.8, "unit": "mA"}
